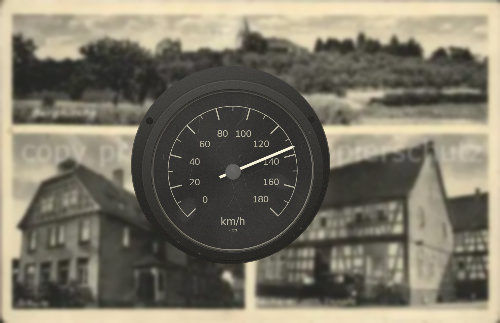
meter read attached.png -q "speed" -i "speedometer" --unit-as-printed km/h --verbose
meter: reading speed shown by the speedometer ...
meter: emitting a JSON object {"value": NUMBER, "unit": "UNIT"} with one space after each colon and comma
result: {"value": 135, "unit": "km/h"}
